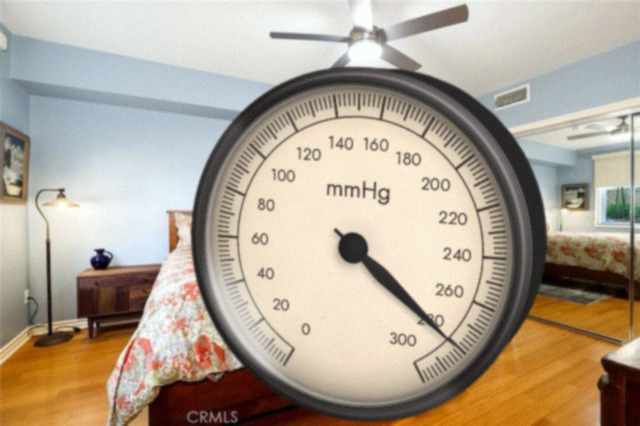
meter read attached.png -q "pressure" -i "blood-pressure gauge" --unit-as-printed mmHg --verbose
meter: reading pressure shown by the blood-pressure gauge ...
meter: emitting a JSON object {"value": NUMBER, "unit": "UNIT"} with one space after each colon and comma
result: {"value": 280, "unit": "mmHg"}
